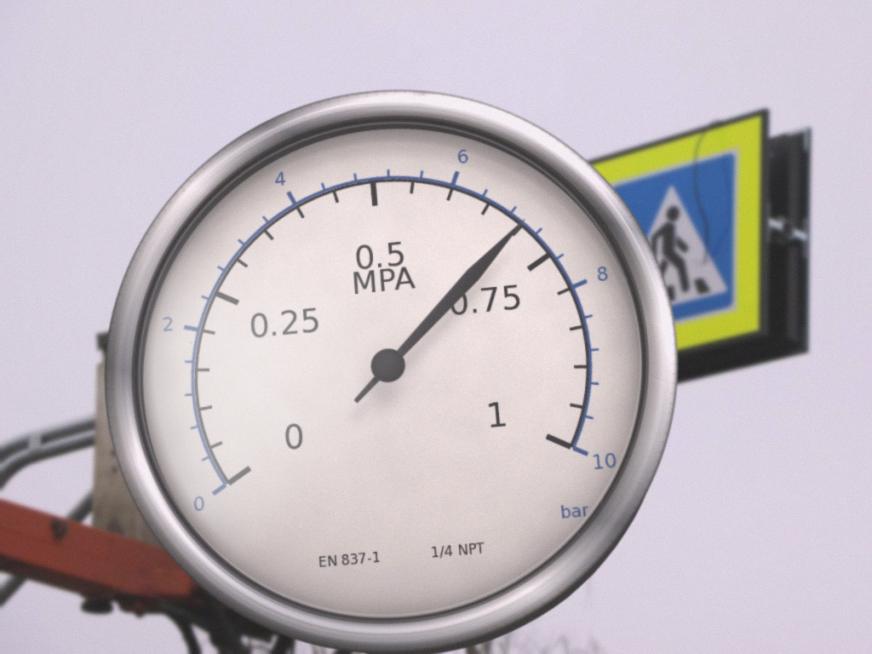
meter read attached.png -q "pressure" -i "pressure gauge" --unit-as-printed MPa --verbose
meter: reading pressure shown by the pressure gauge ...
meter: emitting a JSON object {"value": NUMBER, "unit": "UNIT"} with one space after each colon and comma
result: {"value": 0.7, "unit": "MPa"}
